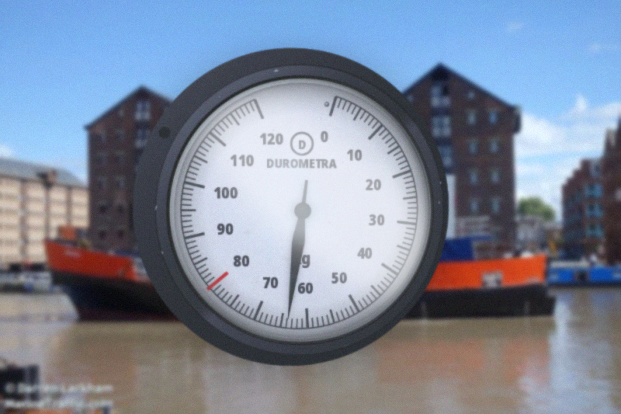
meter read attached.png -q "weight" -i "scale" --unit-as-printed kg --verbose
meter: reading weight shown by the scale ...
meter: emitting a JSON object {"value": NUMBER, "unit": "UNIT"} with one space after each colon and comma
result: {"value": 64, "unit": "kg"}
